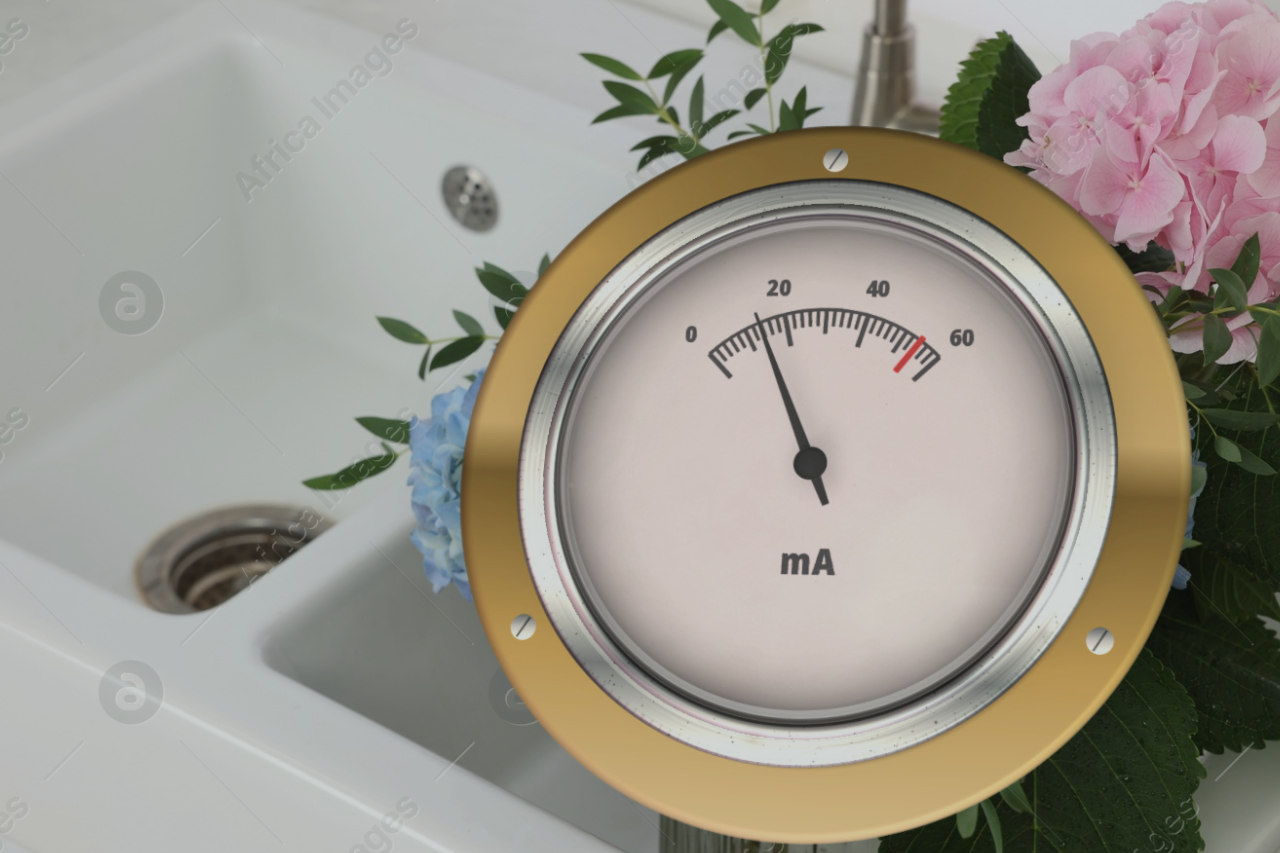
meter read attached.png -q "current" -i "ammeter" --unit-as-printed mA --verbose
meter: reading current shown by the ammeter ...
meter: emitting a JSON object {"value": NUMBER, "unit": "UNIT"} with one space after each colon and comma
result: {"value": 14, "unit": "mA"}
